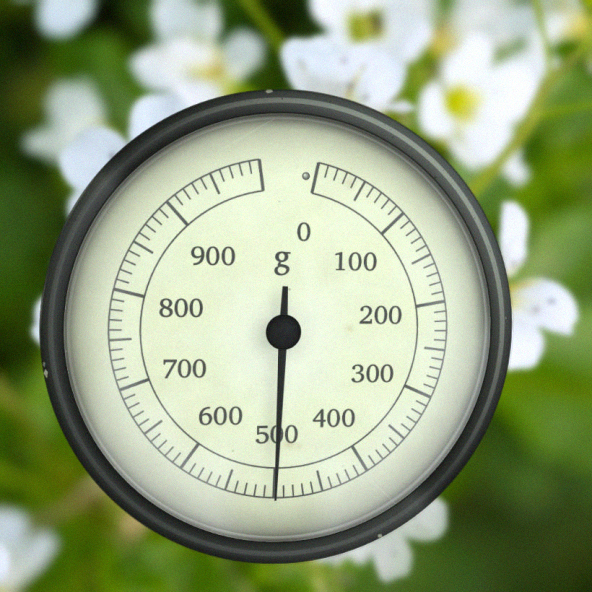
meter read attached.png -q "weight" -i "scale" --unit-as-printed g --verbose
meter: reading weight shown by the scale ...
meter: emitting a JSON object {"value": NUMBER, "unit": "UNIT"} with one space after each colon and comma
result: {"value": 500, "unit": "g"}
